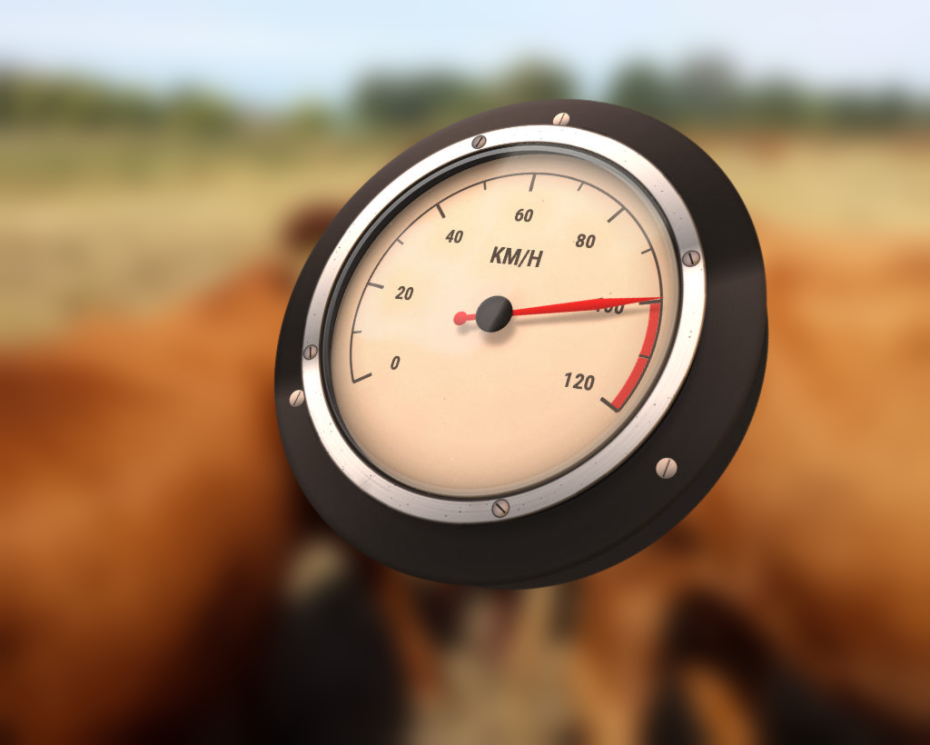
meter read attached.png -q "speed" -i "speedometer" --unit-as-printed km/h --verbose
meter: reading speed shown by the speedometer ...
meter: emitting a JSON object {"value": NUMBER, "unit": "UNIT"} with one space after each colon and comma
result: {"value": 100, "unit": "km/h"}
